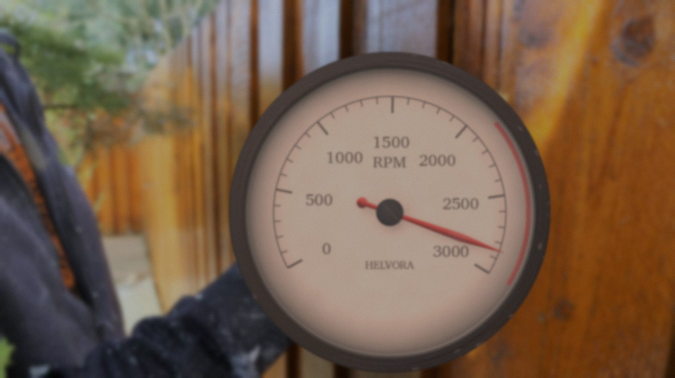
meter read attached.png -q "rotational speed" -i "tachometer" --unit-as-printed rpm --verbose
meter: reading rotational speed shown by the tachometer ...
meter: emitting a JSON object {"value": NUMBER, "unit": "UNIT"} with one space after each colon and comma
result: {"value": 2850, "unit": "rpm"}
